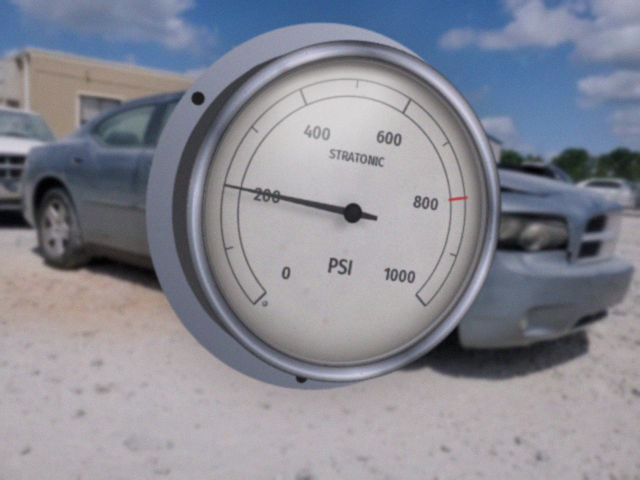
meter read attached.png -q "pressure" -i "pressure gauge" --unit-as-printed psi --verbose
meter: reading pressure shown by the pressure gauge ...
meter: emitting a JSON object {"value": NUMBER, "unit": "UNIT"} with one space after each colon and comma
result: {"value": 200, "unit": "psi"}
